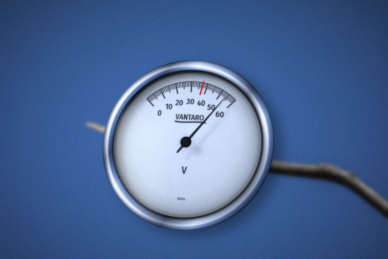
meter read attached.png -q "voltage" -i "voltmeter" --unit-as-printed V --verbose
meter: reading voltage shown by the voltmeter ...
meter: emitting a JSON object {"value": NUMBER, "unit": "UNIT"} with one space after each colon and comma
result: {"value": 55, "unit": "V"}
